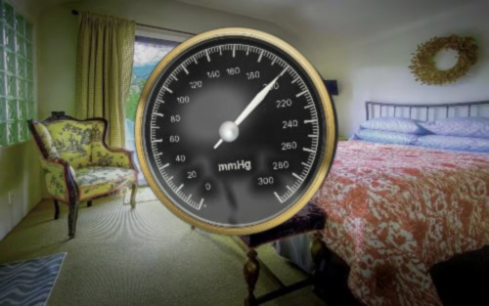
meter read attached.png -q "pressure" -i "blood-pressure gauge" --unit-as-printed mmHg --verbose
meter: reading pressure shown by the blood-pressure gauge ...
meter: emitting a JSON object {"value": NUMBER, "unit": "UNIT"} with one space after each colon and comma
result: {"value": 200, "unit": "mmHg"}
